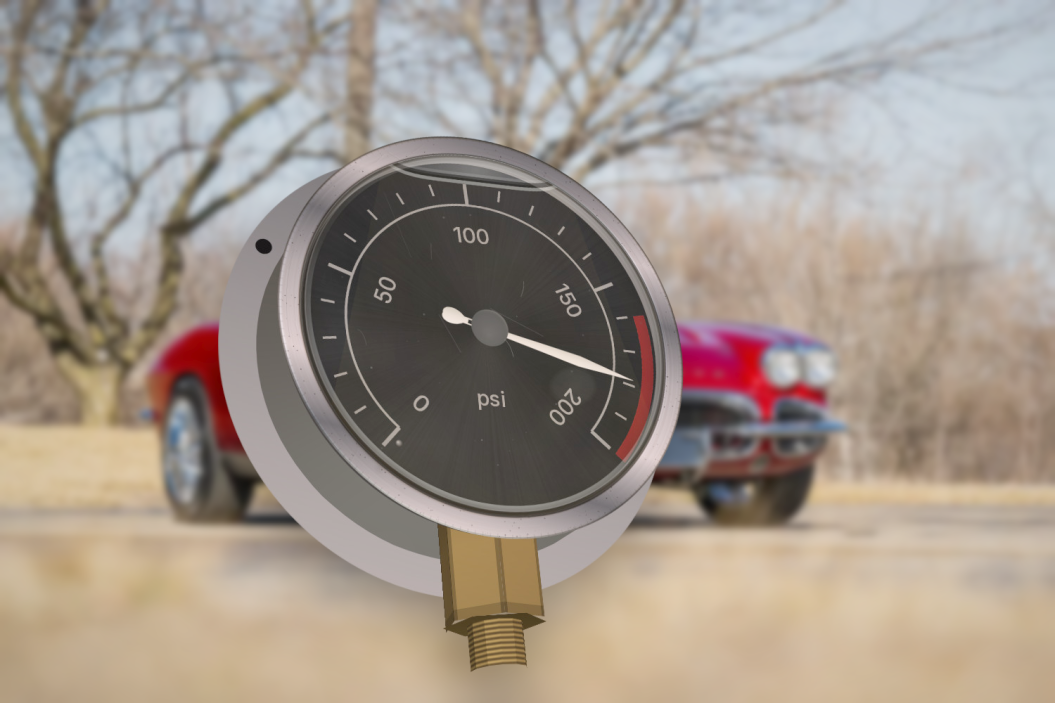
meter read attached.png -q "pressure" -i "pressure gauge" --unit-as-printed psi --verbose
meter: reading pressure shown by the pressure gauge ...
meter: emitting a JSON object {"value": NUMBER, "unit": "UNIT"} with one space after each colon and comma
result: {"value": 180, "unit": "psi"}
